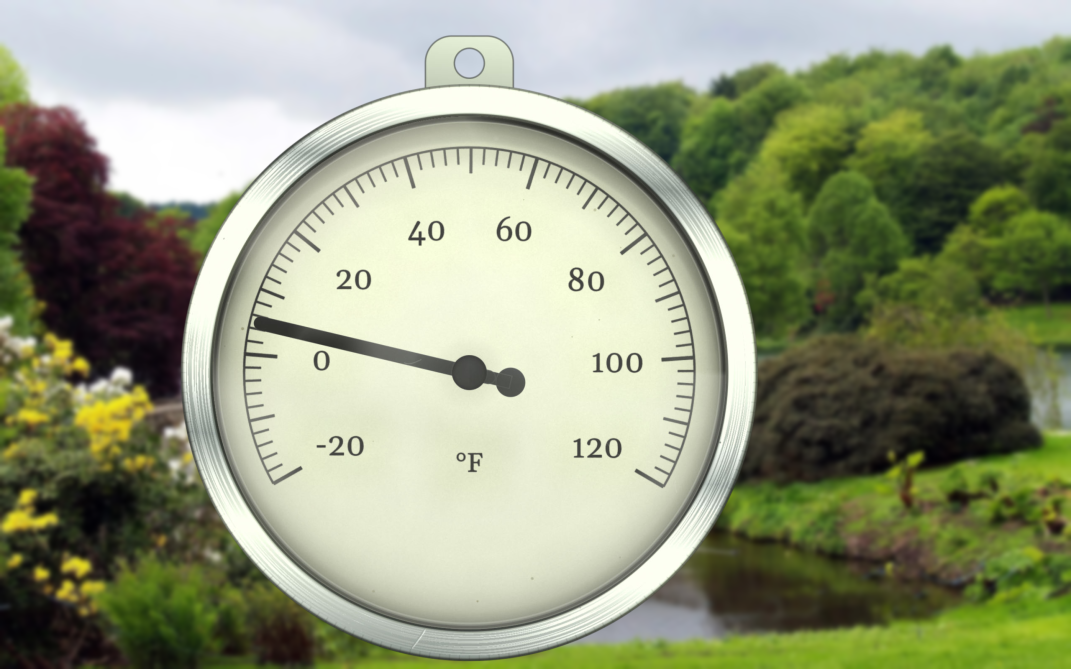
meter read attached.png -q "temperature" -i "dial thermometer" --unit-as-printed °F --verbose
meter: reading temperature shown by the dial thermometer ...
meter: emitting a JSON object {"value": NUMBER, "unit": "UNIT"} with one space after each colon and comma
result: {"value": 5, "unit": "°F"}
